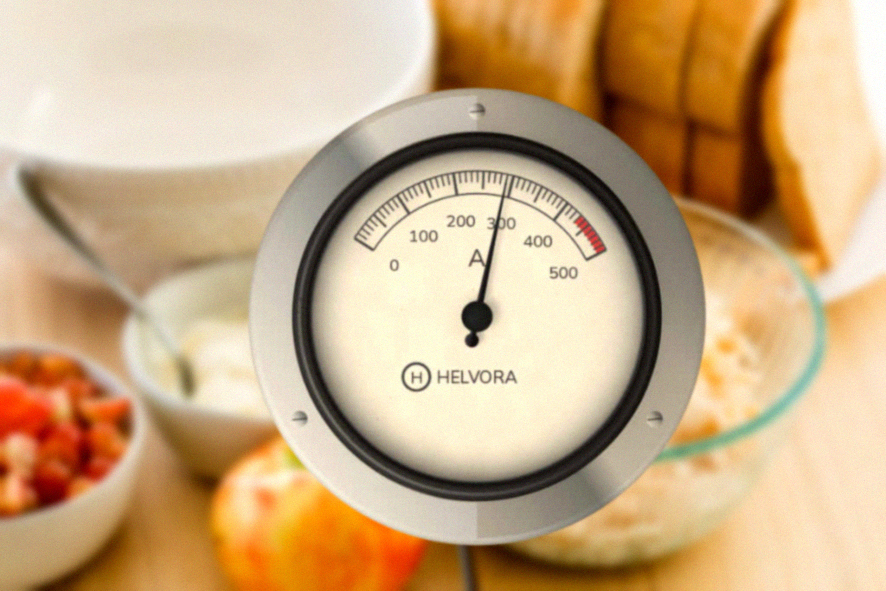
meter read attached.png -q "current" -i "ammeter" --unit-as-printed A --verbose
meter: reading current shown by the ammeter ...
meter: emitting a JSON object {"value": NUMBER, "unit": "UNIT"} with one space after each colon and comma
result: {"value": 290, "unit": "A"}
